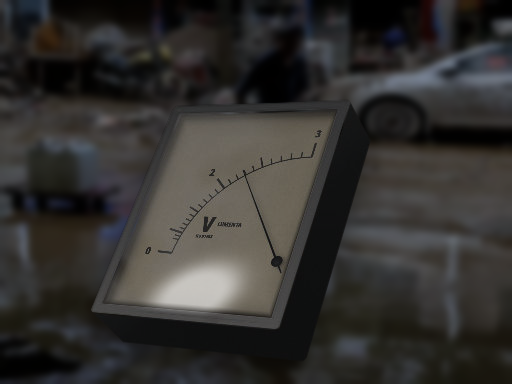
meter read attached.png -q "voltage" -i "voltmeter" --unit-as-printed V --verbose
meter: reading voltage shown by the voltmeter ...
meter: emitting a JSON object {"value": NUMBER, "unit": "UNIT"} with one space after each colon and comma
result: {"value": 2.3, "unit": "V"}
